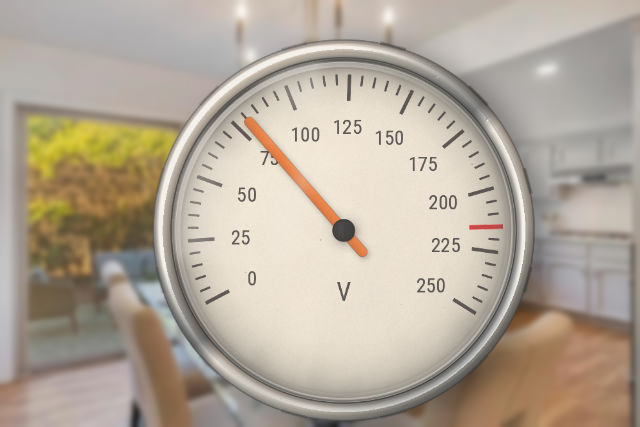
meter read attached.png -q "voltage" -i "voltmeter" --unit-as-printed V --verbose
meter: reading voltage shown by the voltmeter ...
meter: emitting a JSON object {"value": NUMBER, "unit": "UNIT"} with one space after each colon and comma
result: {"value": 80, "unit": "V"}
